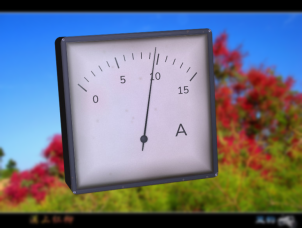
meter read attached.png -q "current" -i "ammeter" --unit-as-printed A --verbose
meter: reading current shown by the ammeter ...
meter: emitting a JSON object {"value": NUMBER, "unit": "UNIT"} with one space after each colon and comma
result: {"value": 9.5, "unit": "A"}
